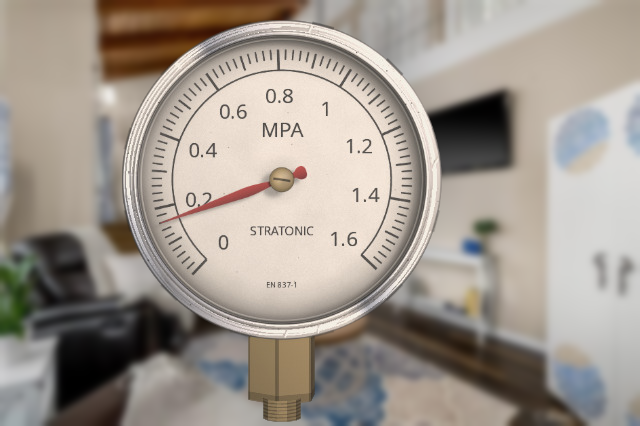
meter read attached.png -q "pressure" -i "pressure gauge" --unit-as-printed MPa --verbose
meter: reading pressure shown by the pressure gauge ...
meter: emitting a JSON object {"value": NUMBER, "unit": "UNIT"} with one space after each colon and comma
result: {"value": 0.16, "unit": "MPa"}
